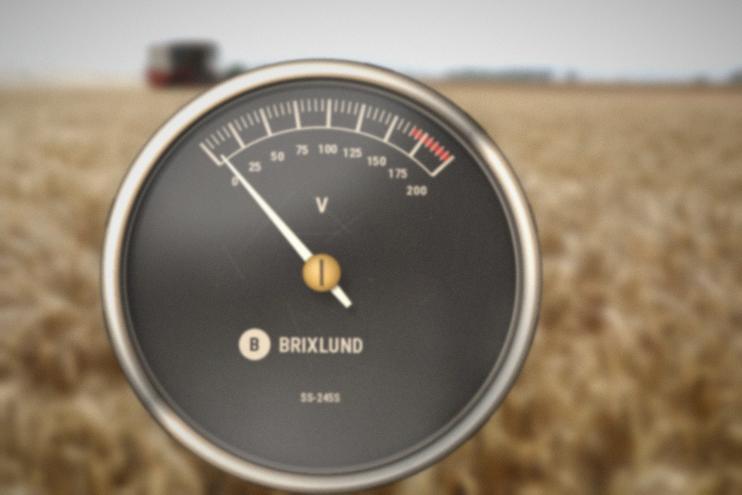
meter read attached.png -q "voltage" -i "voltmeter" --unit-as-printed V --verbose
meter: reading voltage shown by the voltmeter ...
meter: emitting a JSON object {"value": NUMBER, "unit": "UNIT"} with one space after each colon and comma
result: {"value": 5, "unit": "V"}
